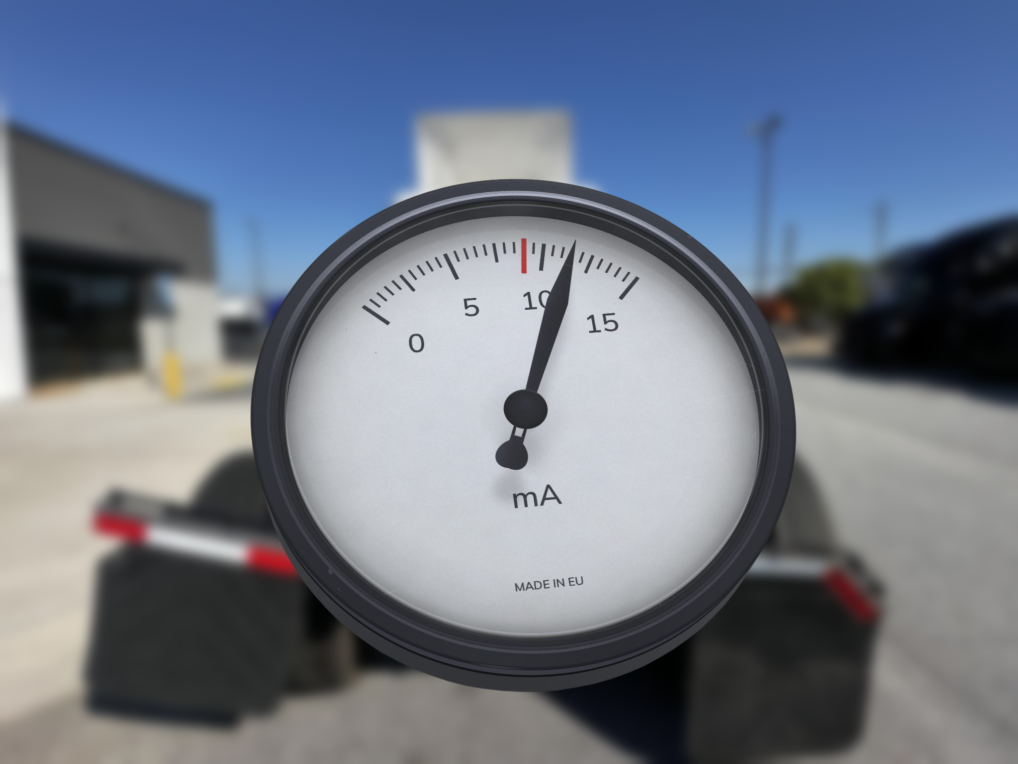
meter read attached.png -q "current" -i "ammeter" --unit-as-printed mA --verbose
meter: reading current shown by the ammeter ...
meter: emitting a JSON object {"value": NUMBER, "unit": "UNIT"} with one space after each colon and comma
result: {"value": 11.5, "unit": "mA"}
